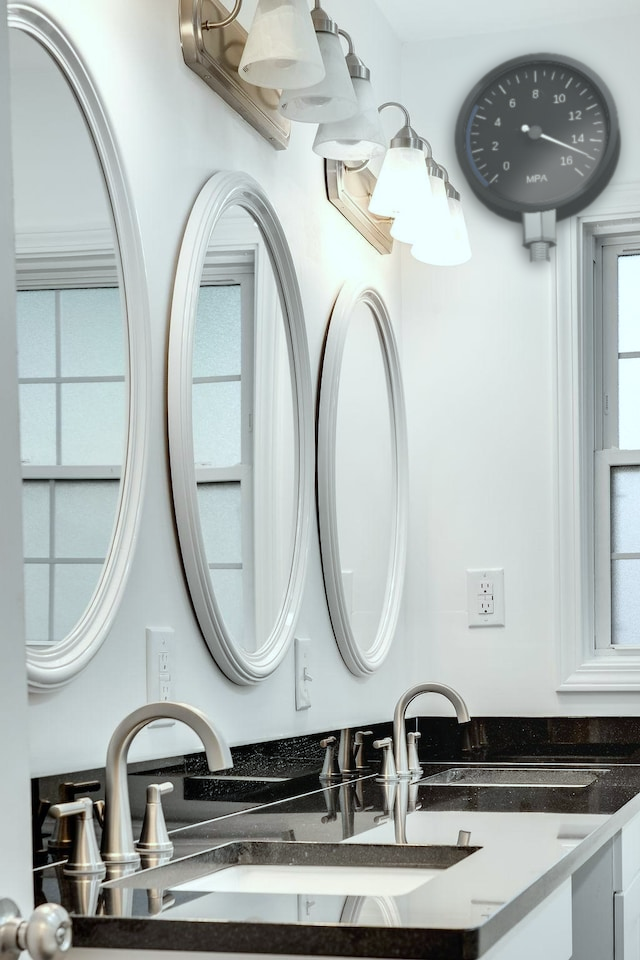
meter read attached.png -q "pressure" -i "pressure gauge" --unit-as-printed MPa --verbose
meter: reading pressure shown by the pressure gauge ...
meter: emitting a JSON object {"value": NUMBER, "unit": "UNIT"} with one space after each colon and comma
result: {"value": 15, "unit": "MPa"}
